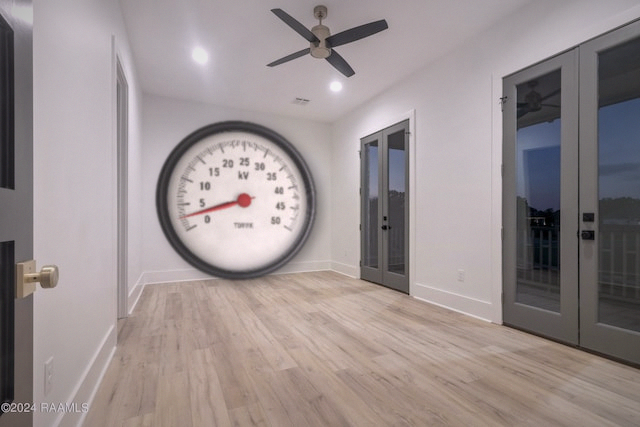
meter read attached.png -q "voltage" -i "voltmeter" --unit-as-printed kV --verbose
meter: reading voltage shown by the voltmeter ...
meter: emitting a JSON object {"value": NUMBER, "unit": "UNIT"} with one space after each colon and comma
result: {"value": 2.5, "unit": "kV"}
